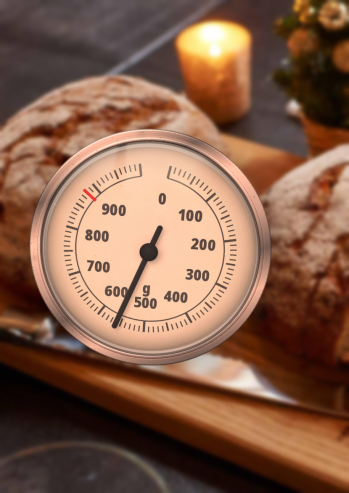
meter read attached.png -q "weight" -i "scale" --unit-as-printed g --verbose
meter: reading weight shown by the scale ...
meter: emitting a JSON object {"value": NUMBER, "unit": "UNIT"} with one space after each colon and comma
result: {"value": 560, "unit": "g"}
